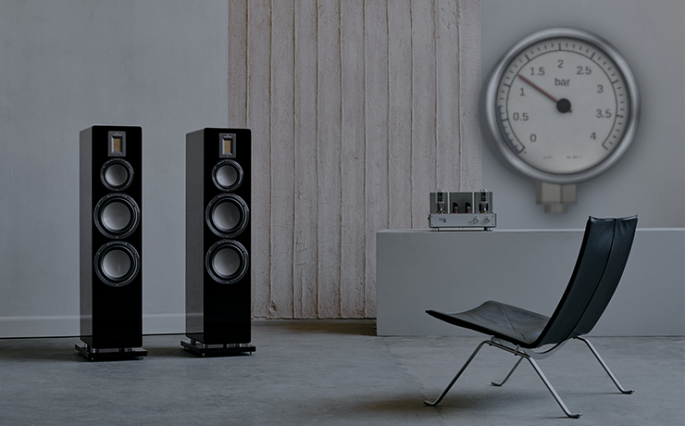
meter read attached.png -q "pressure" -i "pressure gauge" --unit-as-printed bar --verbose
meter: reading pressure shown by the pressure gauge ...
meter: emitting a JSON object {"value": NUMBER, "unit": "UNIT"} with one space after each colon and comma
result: {"value": 1.2, "unit": "bar"}
